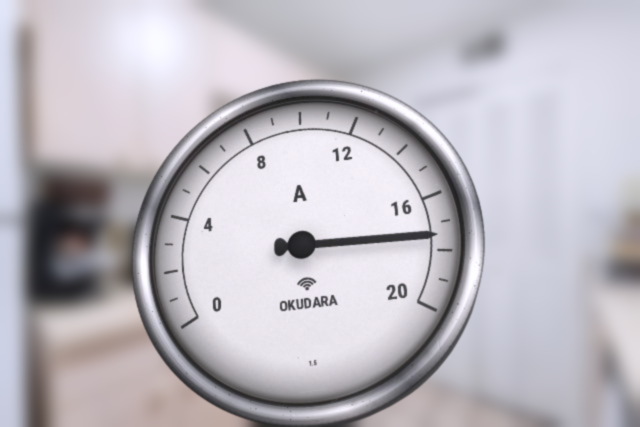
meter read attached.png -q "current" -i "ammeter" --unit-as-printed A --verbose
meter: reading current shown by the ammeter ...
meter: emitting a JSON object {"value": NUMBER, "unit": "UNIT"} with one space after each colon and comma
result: {"value": 17.5, "unit": "A"}
